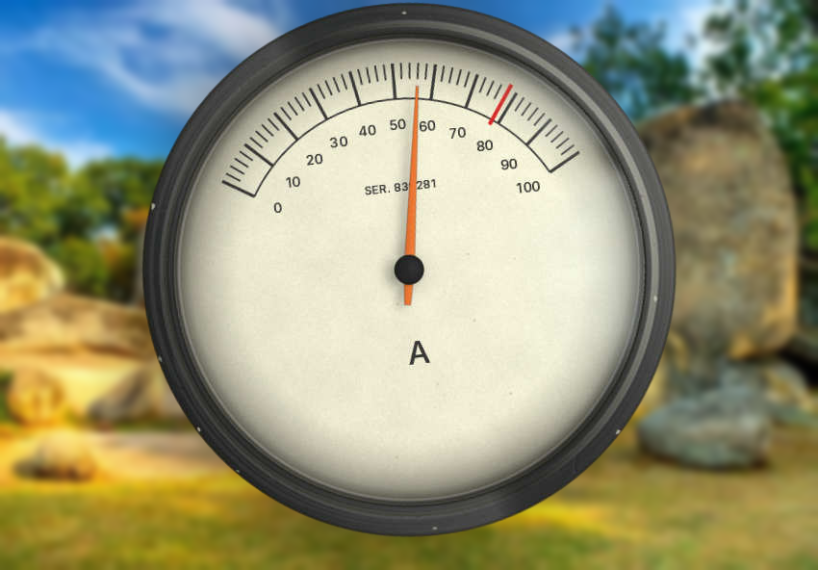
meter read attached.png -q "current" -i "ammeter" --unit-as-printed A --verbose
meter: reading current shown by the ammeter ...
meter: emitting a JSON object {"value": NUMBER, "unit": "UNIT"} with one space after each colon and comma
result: {"value": 56, "unit": "A"}
